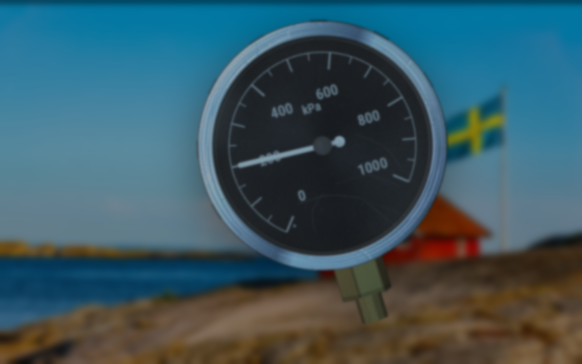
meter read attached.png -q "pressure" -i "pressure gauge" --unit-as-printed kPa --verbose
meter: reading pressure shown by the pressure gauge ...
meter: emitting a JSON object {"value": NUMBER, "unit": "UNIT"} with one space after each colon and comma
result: {"value": 200, "unit": "kPa"}
